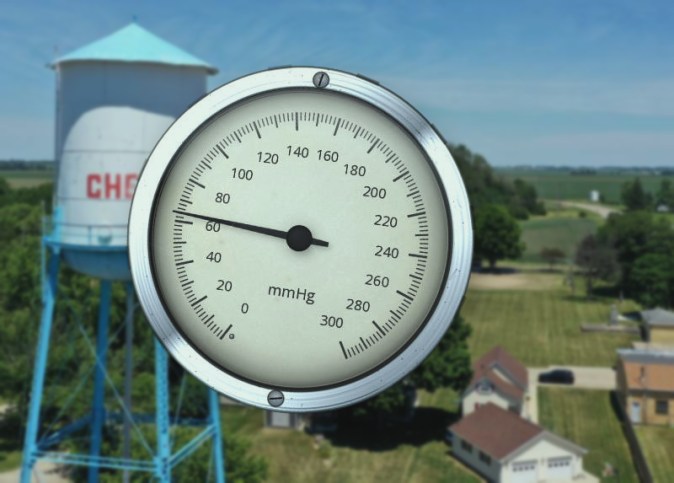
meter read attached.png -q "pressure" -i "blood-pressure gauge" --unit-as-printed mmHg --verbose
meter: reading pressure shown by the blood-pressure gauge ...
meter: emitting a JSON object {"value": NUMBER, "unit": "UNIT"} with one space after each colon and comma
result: {"value": 64, "unit": "mmHg"}
